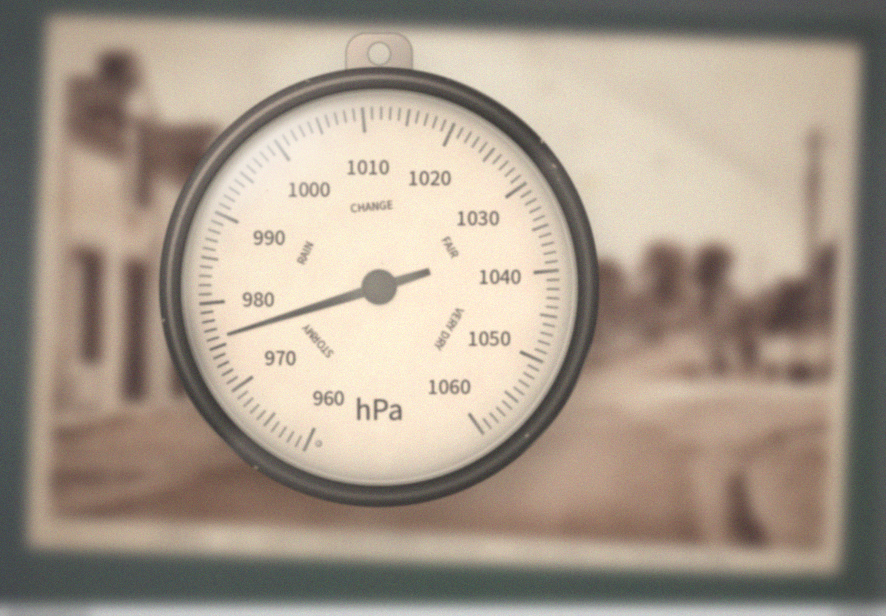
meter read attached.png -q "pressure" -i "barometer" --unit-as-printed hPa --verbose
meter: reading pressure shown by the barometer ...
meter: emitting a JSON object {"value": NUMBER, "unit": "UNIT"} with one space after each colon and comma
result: {"value": 976, "unit": "hPa"}
